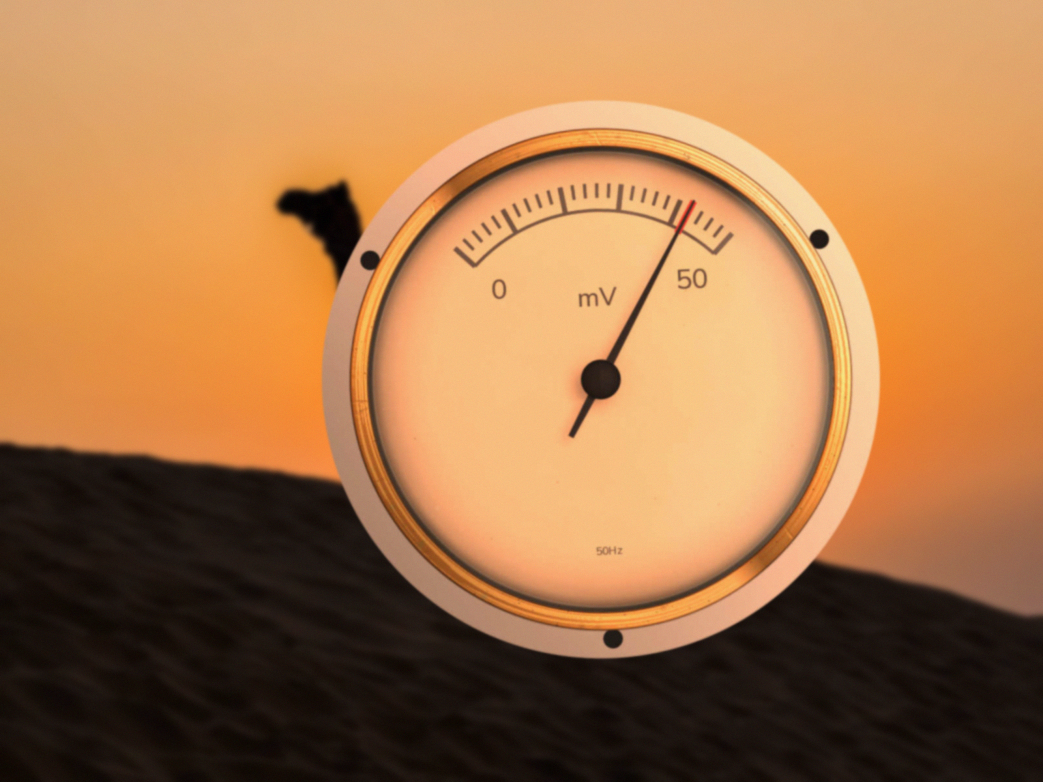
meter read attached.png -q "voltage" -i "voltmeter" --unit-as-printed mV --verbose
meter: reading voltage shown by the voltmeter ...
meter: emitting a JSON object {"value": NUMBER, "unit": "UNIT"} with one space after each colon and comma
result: {"value": 42, "unit": "mV"}
